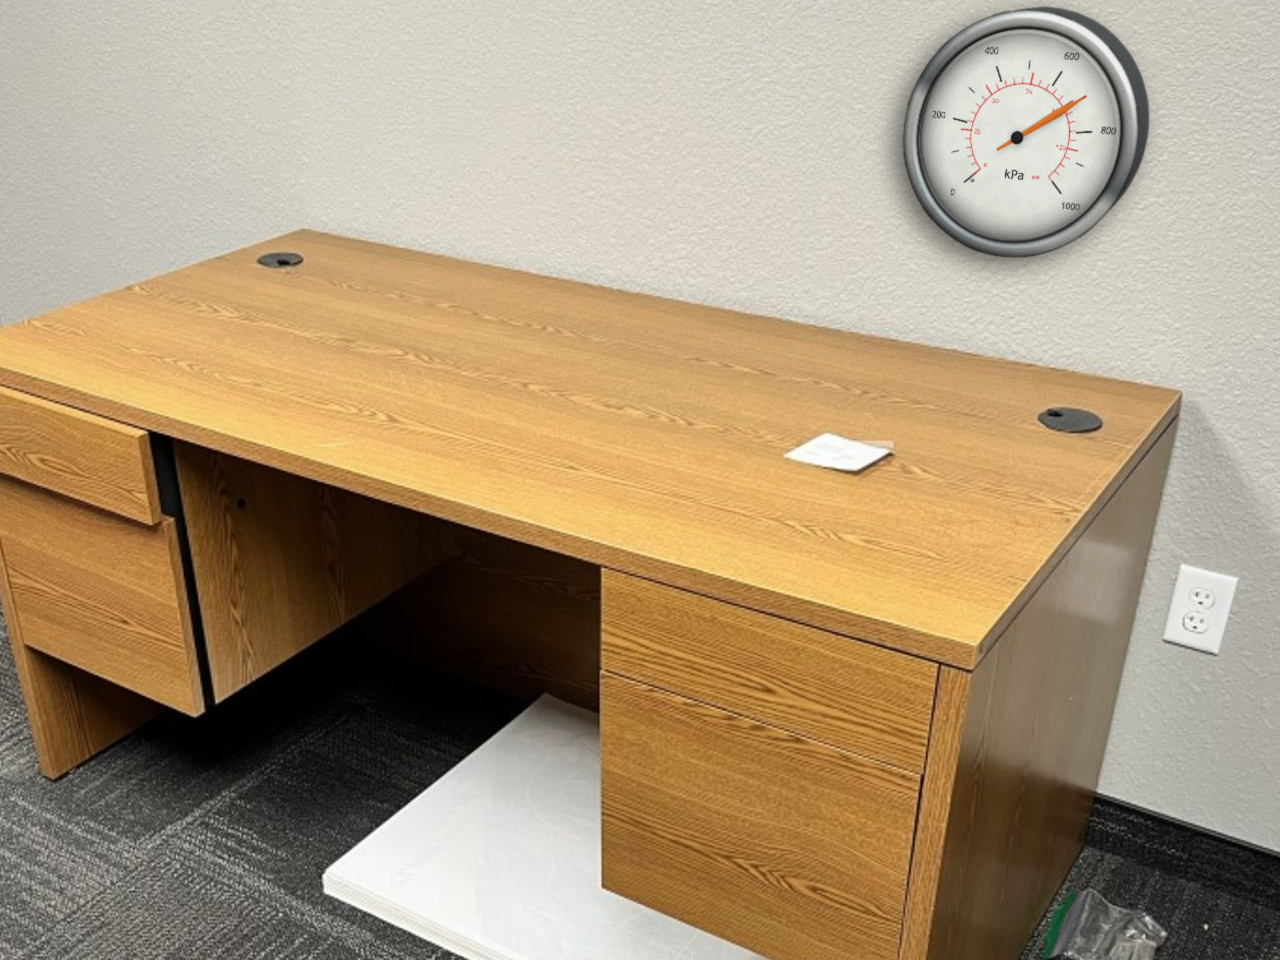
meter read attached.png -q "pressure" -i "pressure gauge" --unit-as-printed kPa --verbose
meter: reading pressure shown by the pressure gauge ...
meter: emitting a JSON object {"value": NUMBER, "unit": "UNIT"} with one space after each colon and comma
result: {"value": 700, "unit": "kPa"}
